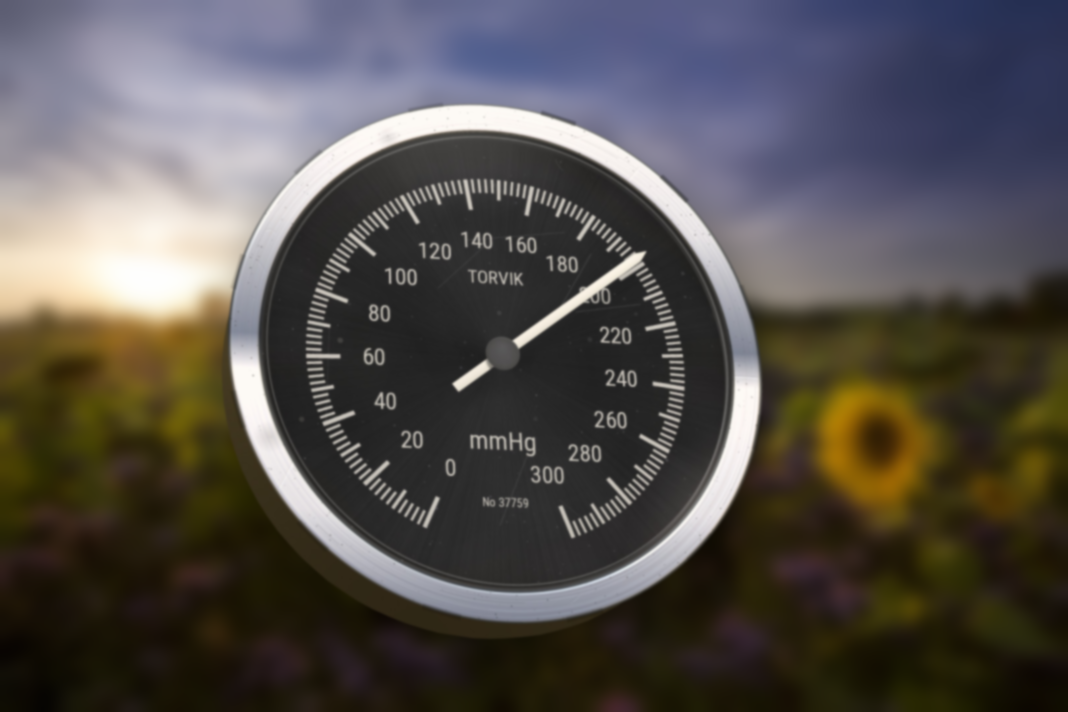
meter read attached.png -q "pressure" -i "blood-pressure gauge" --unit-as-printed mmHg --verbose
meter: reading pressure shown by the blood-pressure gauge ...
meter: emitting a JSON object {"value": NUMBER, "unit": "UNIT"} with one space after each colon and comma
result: {"value": 198, "unit": "mmHg"}
